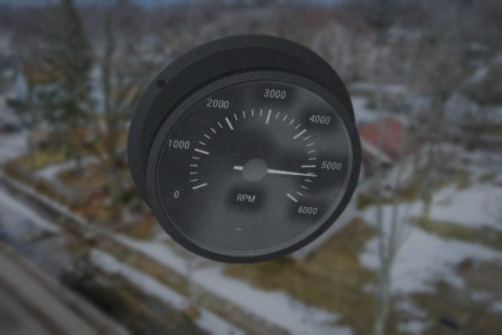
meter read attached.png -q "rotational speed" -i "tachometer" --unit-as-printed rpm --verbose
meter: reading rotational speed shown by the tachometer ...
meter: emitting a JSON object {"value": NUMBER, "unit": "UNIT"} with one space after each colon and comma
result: {"value": 5200, "unit": "rpm"}
